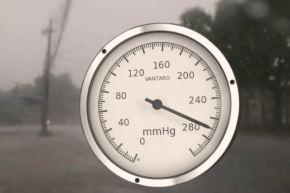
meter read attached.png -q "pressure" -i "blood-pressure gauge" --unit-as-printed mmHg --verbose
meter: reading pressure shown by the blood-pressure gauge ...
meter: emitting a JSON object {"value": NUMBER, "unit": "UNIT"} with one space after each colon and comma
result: {"value": 270, "unit": "mmHg"}
